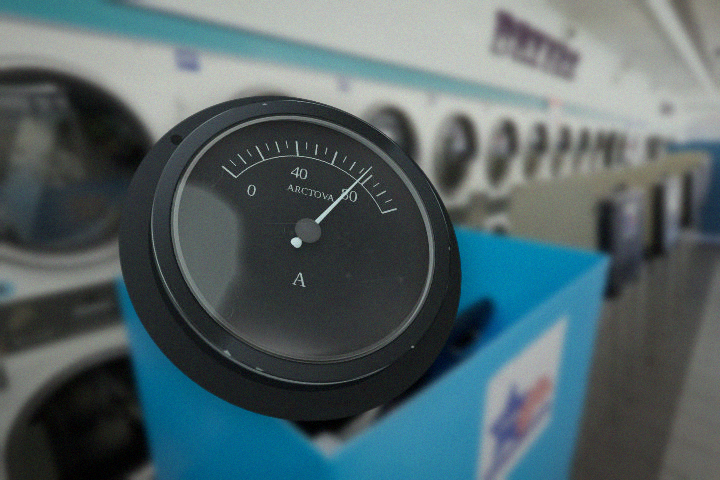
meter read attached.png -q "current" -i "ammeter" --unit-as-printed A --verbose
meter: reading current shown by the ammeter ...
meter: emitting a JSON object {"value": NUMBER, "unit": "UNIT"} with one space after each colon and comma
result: {"value": 77.5, "unit": "A"}
